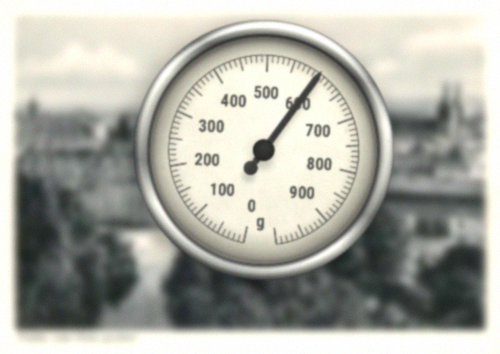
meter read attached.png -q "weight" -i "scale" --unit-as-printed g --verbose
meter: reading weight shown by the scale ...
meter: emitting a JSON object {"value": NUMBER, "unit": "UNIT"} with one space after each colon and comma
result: {"value": 600, "unit": "g"}
